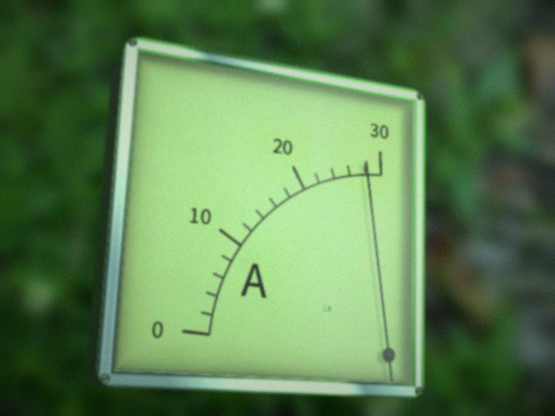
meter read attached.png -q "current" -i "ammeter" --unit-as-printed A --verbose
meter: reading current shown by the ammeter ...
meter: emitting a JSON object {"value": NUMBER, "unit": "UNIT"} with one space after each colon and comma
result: {"value": 28, "unit": "A"}
